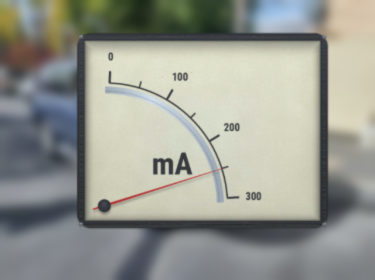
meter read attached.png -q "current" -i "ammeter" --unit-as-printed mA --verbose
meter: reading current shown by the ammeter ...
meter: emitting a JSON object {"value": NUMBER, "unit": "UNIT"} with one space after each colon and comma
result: {"value": 250, "unit": "mA"}
